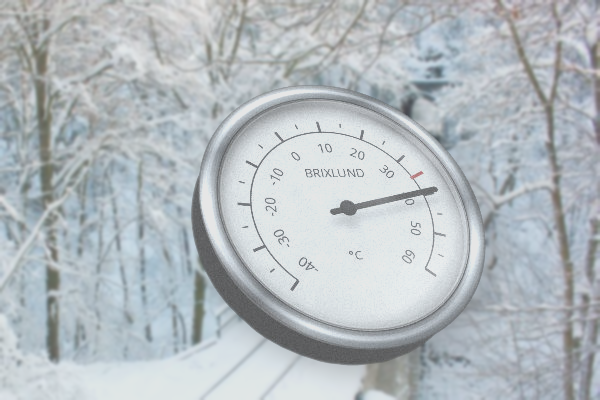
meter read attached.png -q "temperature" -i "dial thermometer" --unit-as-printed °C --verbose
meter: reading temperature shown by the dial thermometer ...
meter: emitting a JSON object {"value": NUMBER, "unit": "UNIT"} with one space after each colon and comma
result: {"value": 40, "unit": "°C"}
